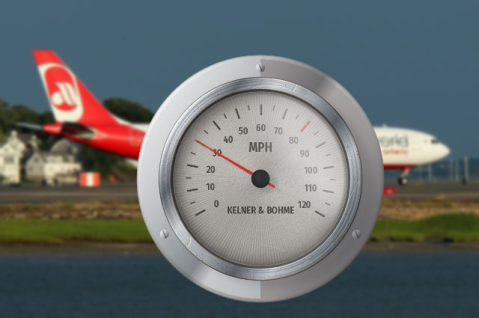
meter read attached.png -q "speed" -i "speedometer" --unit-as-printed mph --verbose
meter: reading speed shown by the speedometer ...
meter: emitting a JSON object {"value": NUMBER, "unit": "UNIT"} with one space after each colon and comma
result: {"value": 30, "unit": "mph"}
